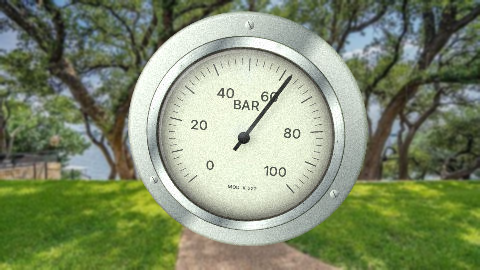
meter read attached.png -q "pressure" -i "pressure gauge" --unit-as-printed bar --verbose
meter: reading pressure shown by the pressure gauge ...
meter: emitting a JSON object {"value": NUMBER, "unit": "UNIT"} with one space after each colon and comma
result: {"value": 62, "unit": "bar"}
